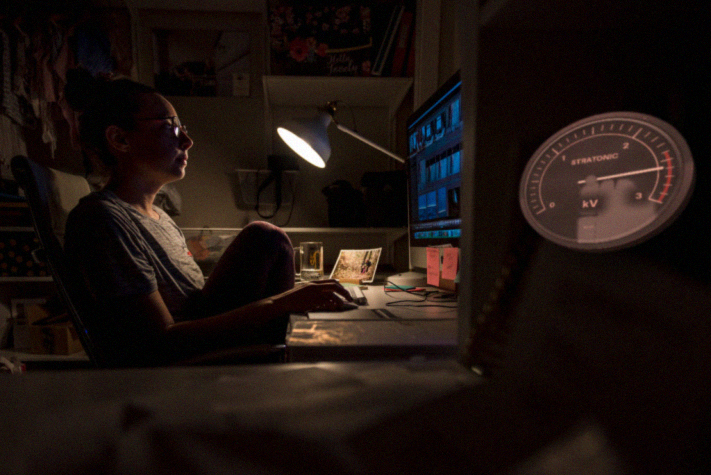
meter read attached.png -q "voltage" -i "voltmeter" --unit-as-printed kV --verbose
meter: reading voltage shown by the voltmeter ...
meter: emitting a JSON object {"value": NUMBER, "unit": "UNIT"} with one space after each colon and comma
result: {"value": 2.6, "unit": "kV"}
